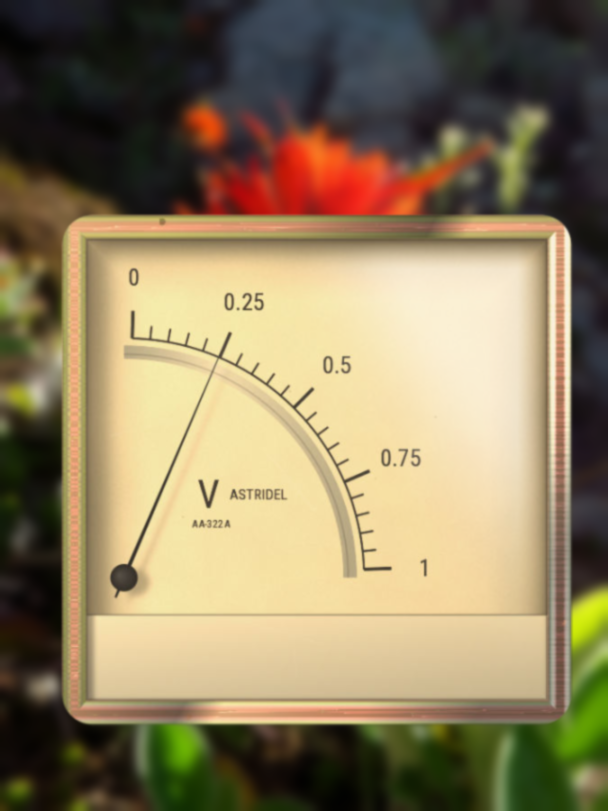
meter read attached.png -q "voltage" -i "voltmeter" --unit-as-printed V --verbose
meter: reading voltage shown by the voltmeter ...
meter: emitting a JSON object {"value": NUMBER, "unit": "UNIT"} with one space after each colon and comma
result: {"value": 0.25, "unit": "V"}
